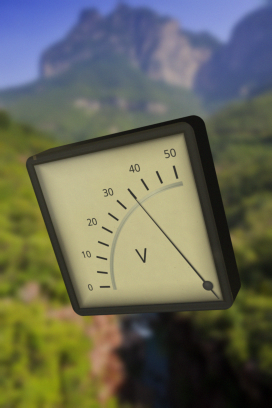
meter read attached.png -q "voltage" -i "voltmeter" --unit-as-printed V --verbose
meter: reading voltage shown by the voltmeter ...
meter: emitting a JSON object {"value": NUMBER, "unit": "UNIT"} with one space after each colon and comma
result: {"value": 35, "unit": "V"}
